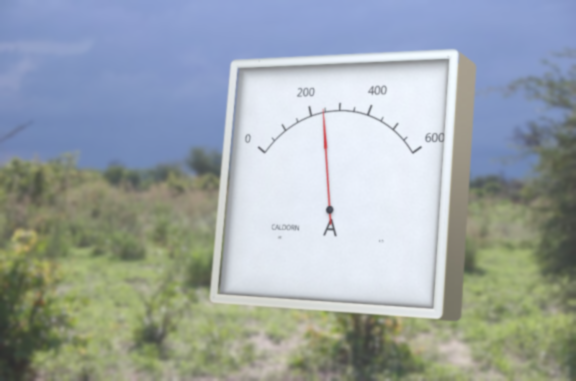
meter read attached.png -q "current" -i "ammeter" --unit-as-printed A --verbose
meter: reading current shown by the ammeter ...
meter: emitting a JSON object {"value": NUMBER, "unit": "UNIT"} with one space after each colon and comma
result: {"value": 250, "unit": "A"}
